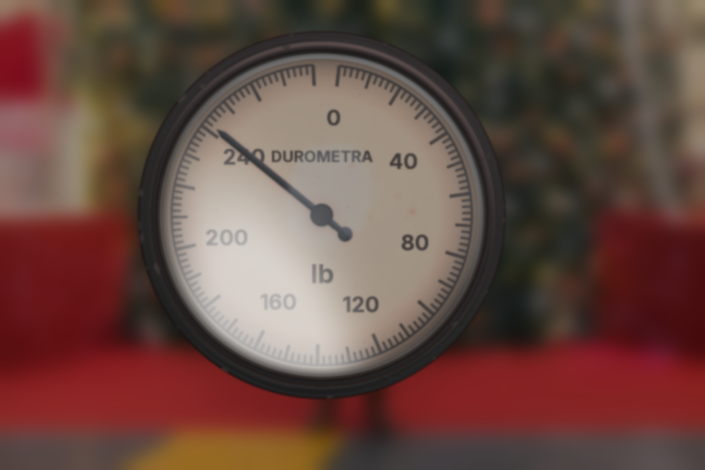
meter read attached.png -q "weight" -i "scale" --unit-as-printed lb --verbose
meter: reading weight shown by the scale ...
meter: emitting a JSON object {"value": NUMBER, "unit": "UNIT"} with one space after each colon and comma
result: {"value": 242, "unit": "lb"}
